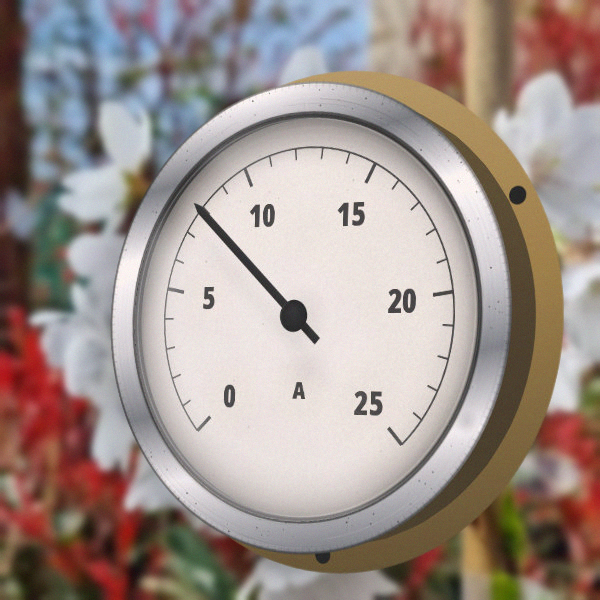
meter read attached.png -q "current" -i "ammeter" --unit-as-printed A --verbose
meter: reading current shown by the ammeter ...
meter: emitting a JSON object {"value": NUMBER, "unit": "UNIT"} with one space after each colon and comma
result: {"value": 8, "unit": "A"}
